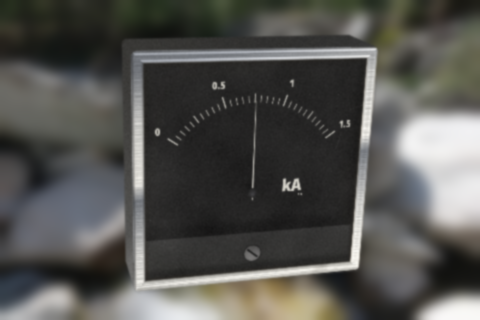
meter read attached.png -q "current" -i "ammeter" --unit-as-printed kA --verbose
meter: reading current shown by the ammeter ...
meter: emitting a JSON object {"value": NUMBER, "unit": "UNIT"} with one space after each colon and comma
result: {"value": 0.75, "unit": "kA"}
